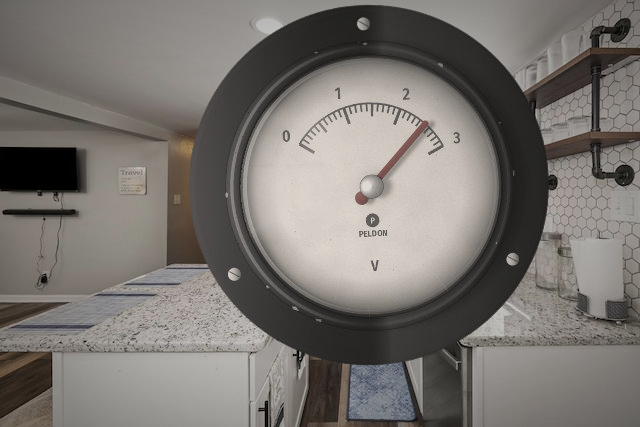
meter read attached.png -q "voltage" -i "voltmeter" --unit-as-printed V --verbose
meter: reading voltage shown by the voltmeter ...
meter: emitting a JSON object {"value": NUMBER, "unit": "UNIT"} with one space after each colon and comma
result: {"value": 2.5, "unit": "V"}
